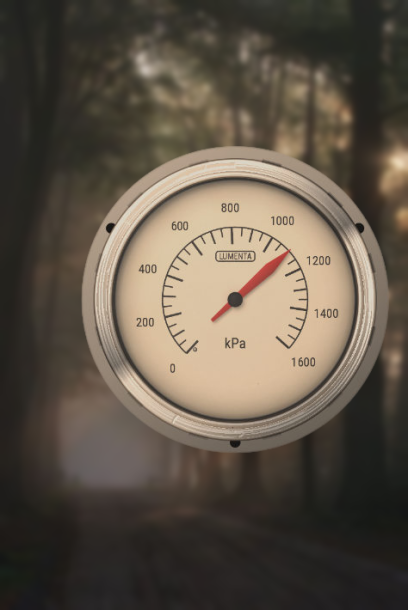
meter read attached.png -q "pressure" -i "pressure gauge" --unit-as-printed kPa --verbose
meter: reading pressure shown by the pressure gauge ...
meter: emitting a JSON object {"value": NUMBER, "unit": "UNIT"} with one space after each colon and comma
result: {"value": 1100, "unit": "kPa"}
